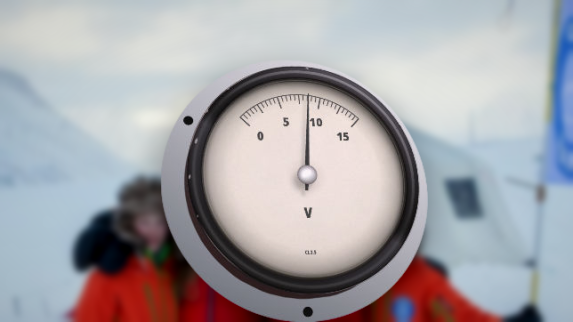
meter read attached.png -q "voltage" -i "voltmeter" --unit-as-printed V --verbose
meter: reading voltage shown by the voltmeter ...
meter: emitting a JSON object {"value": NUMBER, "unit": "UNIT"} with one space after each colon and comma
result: {"value": 8.5, "unit": "V"}
